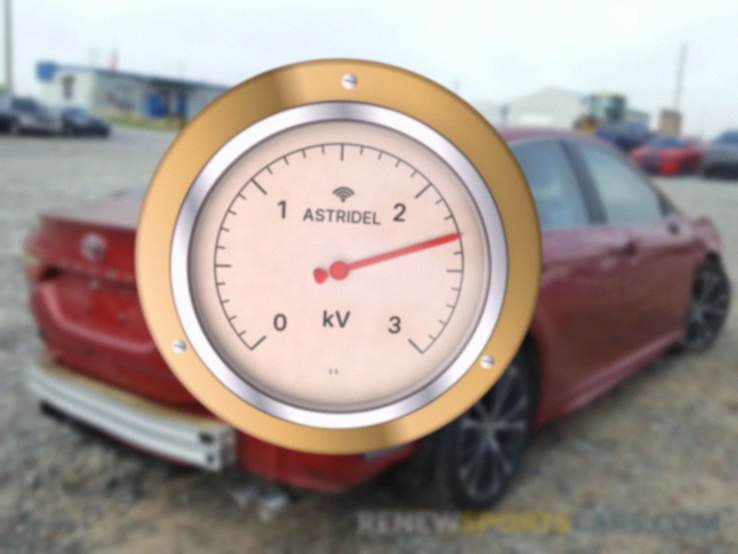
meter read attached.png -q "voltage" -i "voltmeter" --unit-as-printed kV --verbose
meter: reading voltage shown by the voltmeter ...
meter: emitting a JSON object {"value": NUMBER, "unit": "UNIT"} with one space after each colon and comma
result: {"value": 2.3, "unit": "kV"}
